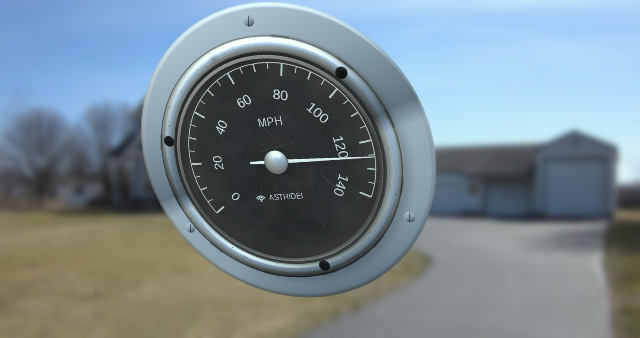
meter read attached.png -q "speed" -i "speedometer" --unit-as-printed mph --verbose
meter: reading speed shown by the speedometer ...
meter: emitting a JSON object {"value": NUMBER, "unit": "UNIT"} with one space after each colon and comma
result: {"value": 125, "unit": "mph"}
